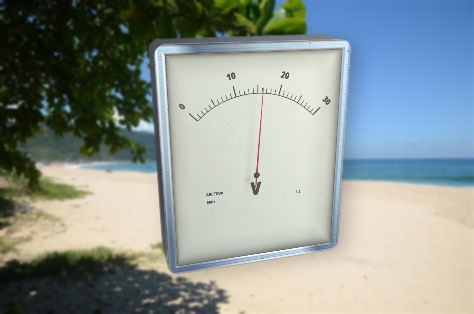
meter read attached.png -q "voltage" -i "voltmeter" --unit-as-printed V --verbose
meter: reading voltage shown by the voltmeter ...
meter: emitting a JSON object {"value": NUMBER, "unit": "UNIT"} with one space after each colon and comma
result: {"value": 16, "unit": "V"}
